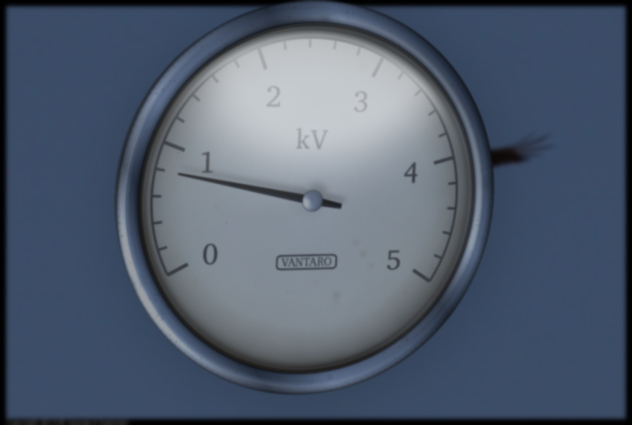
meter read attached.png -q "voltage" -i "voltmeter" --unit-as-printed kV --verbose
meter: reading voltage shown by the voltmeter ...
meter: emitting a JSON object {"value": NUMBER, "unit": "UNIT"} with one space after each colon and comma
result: {"value": 0.8, "unit": "kV"}
